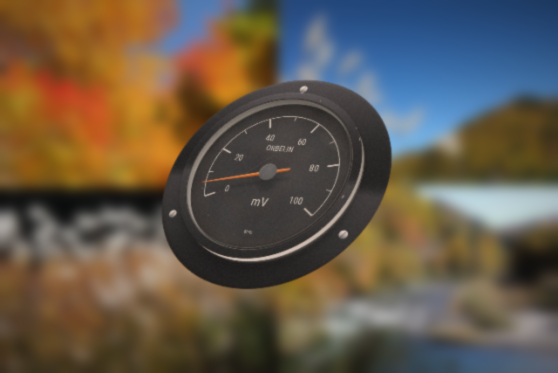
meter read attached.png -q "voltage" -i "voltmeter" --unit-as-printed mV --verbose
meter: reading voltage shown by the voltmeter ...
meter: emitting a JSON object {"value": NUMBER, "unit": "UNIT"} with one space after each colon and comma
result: {"value": 5, "unit": "mV"}
